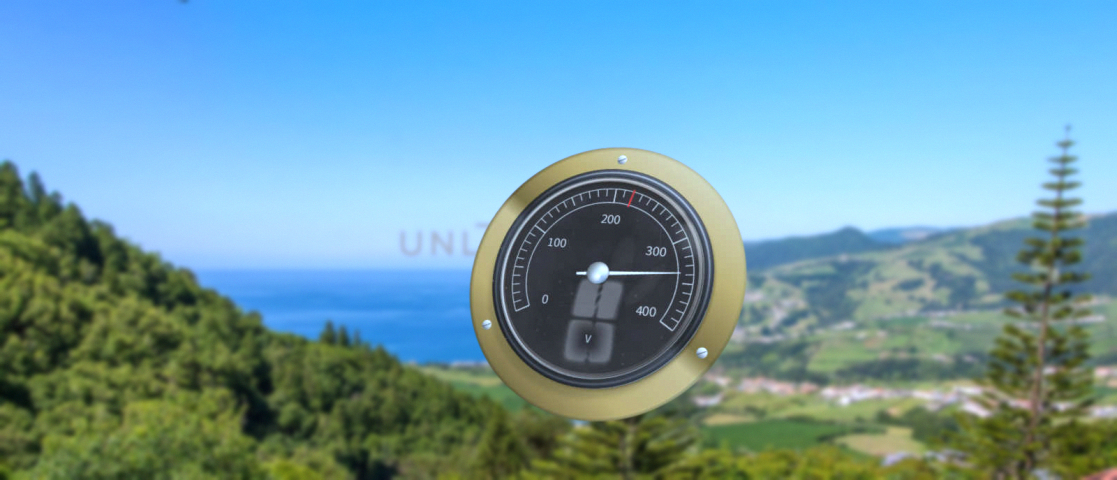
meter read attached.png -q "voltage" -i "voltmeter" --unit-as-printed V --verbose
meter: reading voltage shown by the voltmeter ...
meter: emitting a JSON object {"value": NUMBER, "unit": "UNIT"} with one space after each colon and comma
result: {"value": 340, "unit": "V"}
